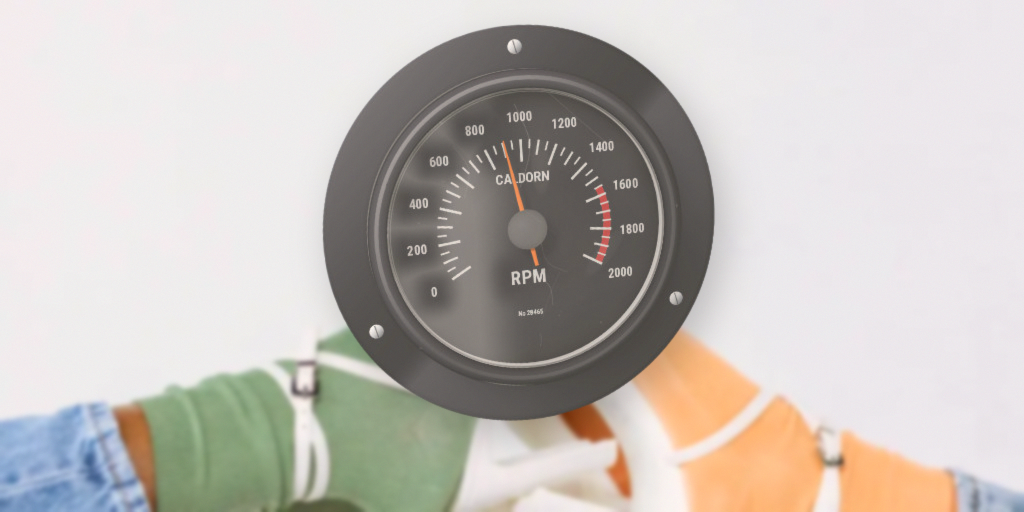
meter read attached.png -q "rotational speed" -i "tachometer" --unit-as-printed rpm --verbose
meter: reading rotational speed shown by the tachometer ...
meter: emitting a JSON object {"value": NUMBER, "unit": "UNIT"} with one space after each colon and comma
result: {"value": 900, "unit": "rpm"}
